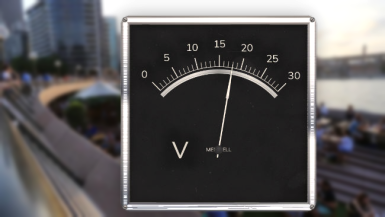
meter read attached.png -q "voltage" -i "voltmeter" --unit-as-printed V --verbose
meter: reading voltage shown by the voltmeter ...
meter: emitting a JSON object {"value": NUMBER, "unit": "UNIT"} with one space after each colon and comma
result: {"value": 18, "unit": "V"}
